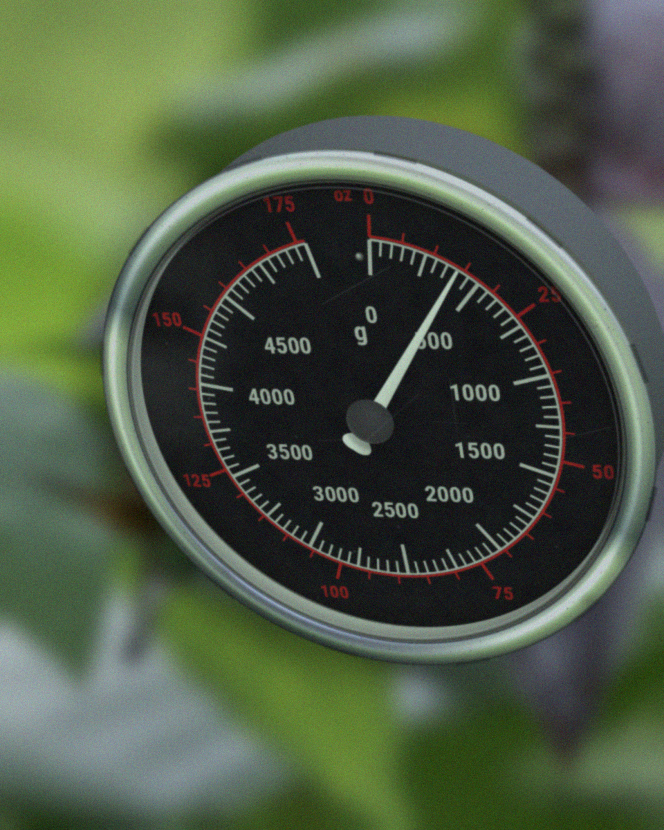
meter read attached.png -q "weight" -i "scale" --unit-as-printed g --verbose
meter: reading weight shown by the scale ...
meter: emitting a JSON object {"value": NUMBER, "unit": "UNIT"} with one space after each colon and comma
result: {"value": 400, "unit": "g"}
